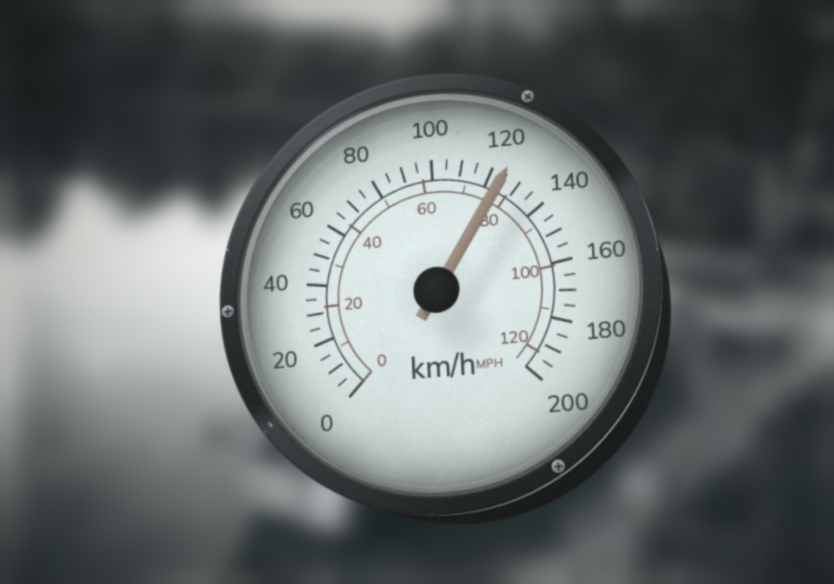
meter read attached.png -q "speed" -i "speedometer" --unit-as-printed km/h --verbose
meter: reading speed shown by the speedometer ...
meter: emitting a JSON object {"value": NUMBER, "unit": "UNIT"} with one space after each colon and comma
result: {"value": 125, "unit": "km/h"}
